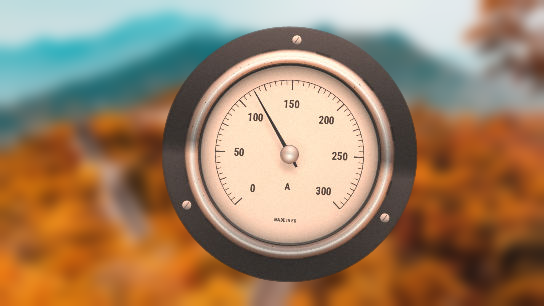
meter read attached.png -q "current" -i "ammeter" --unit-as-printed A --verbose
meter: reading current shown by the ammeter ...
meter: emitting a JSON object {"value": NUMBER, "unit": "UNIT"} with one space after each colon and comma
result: {"value": 115, "unit": "A"}
